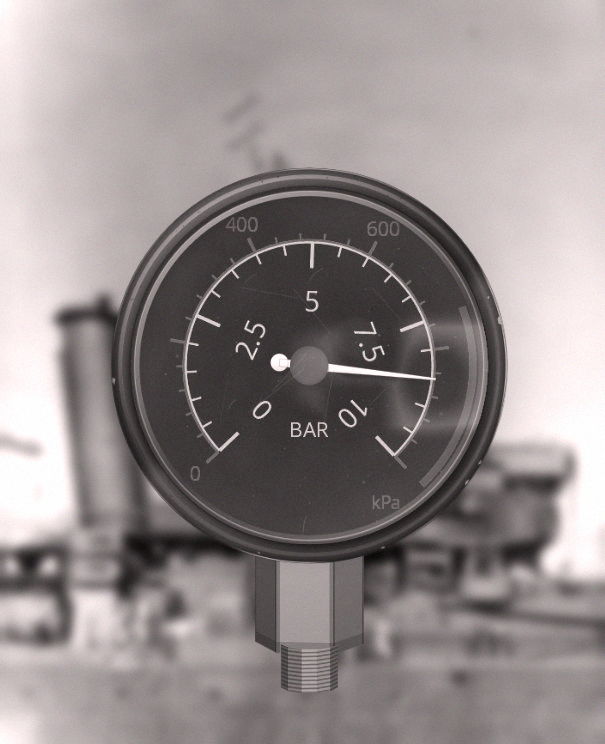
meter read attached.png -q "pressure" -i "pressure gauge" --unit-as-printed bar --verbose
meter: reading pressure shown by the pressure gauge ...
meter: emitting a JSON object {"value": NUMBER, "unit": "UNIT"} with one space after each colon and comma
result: {"value": 8.5, "unit": "bar"}
